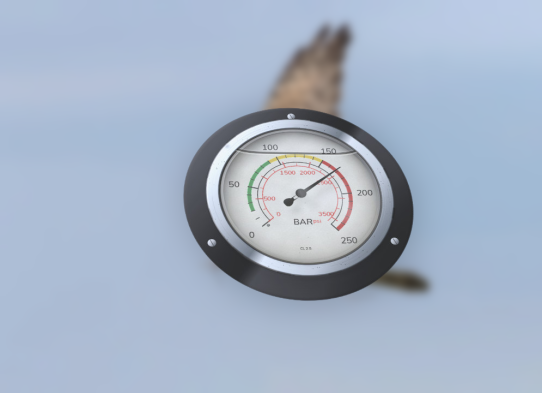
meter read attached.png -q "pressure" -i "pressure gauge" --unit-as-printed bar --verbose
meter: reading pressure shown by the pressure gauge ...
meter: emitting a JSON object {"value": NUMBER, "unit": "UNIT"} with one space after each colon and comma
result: {"value": 170, "unit": "bar"}
